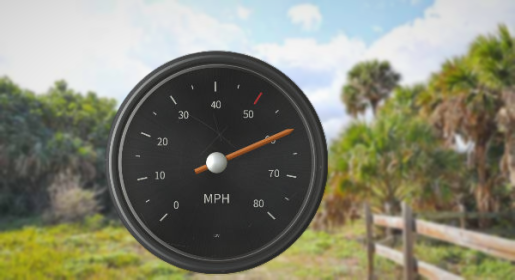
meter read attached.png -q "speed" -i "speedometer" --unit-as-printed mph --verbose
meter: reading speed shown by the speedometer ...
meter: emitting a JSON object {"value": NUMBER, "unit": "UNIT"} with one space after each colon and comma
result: {"value": 60, "unit": "mph"}
